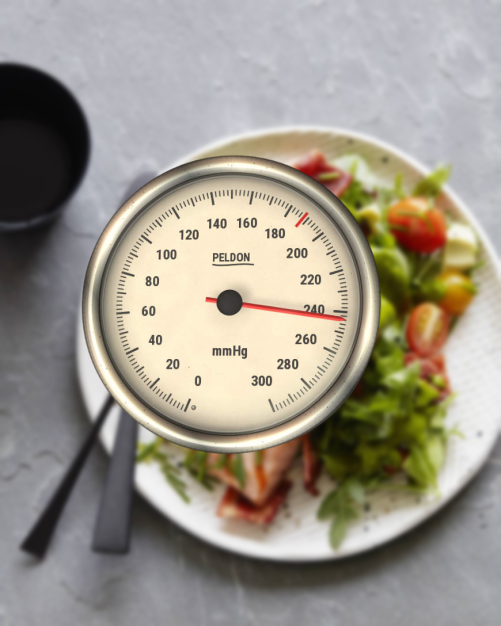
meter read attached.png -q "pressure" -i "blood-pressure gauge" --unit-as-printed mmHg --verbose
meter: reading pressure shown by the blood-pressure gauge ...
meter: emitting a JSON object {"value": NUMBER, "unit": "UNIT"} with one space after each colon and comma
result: {"value": 244, "unit": "mmHg"}
